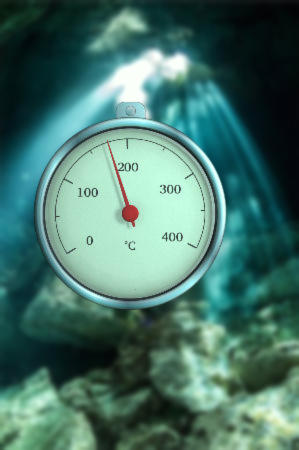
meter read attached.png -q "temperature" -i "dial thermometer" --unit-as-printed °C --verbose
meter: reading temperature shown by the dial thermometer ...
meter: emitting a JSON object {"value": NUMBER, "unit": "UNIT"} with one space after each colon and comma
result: {"value": 175, "unit": "°C"}
